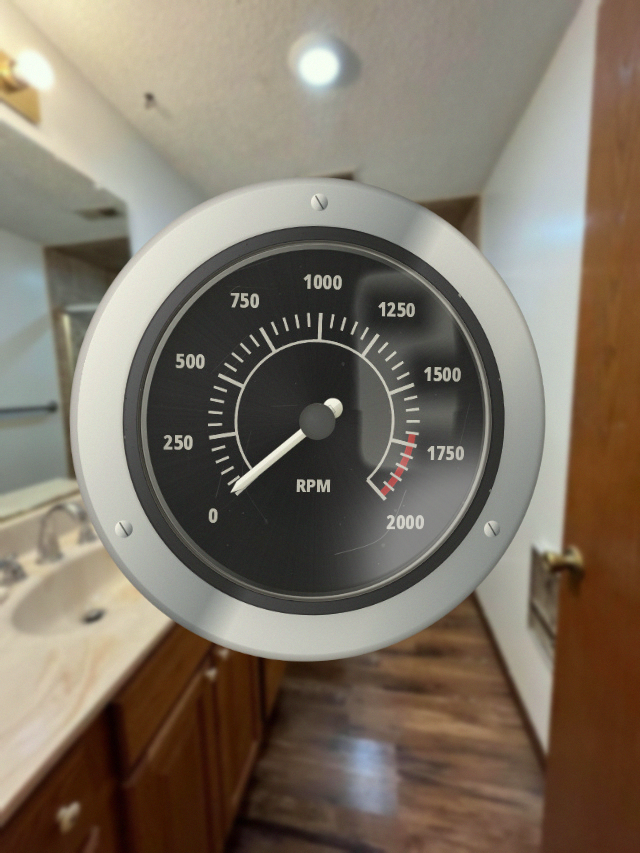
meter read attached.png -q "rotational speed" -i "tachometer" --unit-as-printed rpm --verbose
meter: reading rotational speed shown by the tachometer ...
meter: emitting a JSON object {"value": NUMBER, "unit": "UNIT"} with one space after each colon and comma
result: {"value": 25, "unit": "rpm"}
